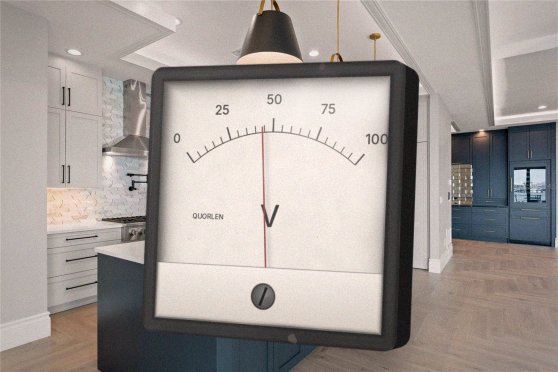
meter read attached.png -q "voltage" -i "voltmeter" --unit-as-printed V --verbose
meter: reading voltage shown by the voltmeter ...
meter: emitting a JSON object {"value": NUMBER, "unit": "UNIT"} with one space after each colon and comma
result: {"value": 45, "unit": "V"}
